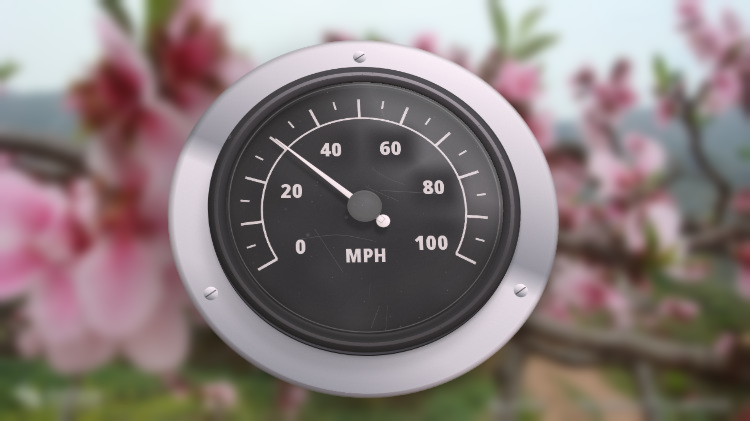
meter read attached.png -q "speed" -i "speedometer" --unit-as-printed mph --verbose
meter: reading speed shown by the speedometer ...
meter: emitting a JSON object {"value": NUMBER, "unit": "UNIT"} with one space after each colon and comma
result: {"value": 30, "unit": "mph"}
